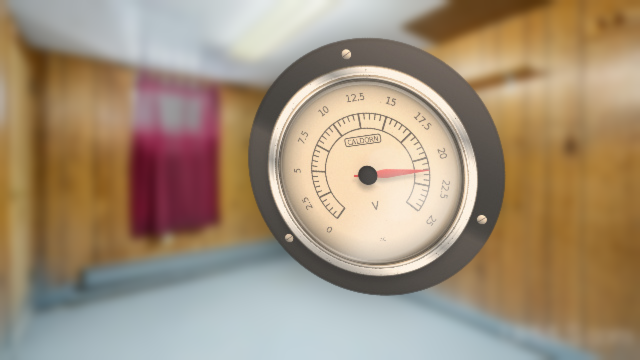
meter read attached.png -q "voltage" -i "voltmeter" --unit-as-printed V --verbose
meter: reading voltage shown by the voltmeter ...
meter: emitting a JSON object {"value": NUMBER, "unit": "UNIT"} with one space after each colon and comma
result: {"value": 21, "unit": "V"}
